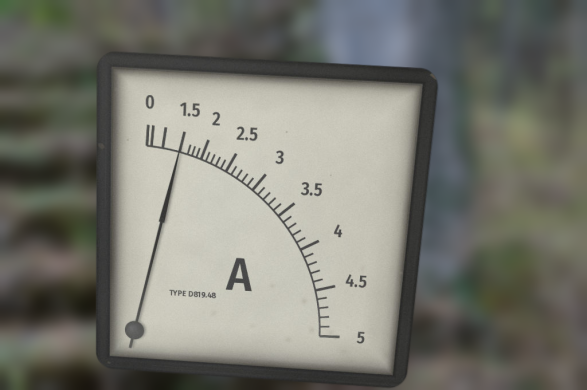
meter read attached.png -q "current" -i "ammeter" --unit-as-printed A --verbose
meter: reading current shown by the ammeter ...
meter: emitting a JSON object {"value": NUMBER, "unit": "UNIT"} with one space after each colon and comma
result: {"value": 1.5, "unit": "A"}
